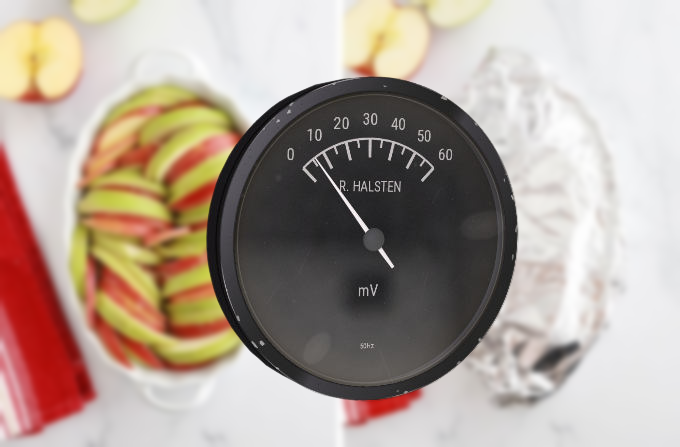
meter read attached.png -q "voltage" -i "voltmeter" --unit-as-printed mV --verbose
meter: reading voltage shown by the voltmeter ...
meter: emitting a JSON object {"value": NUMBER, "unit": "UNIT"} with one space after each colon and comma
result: {"value": 5, "unit": "mV"}
